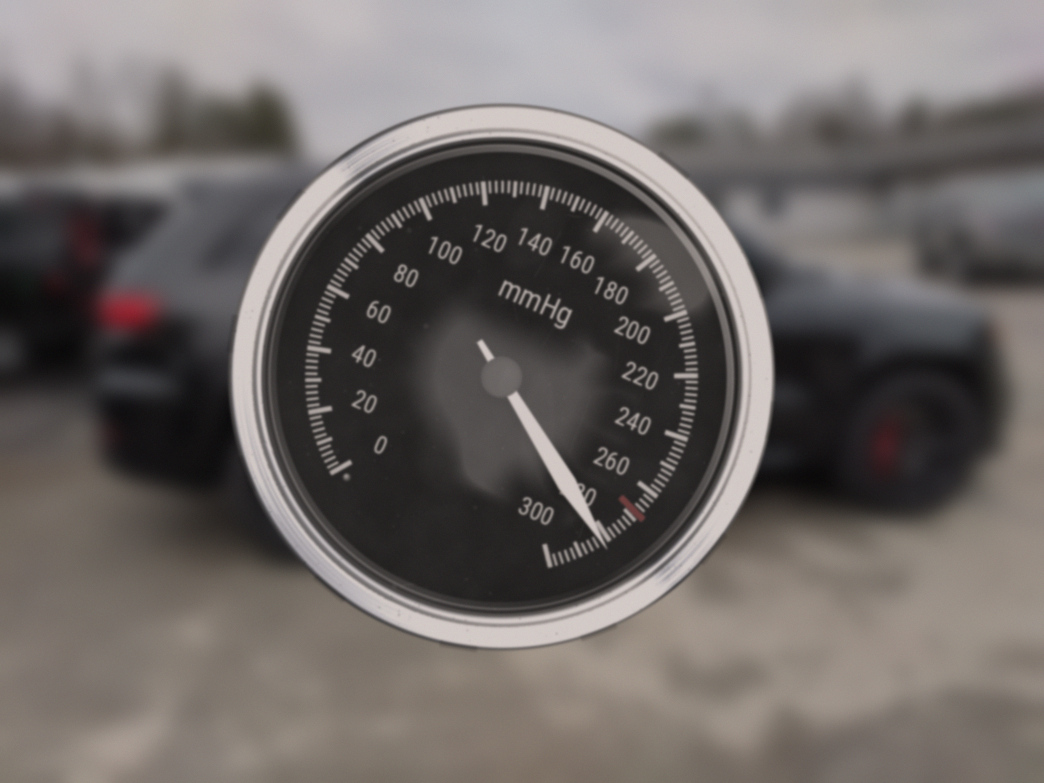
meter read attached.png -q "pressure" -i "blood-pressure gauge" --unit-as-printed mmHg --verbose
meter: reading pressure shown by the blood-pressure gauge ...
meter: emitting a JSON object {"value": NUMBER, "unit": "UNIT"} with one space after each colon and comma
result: {"value": 282, "unit": "mmHg"}
